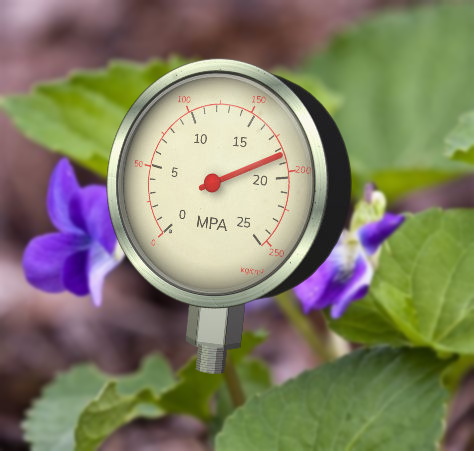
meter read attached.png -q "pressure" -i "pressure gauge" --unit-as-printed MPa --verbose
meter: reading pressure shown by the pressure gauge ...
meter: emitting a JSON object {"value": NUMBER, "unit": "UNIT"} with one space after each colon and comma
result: {"value": 18.5, "unit": "MPa"}
